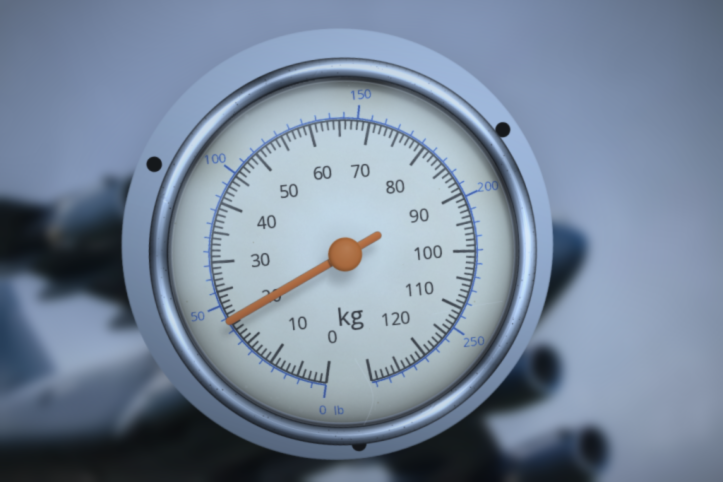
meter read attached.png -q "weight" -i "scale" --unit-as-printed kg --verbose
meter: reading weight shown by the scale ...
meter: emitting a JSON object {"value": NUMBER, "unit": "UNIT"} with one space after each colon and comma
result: {"value": 20, "unit": "kg"}
